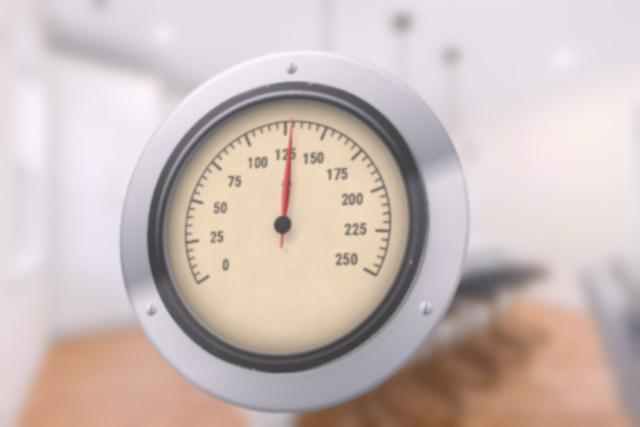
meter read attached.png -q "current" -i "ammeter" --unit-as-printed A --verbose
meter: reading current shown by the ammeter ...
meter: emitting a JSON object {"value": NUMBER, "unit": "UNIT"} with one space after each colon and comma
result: {"value": 130, "unit": "A"}
